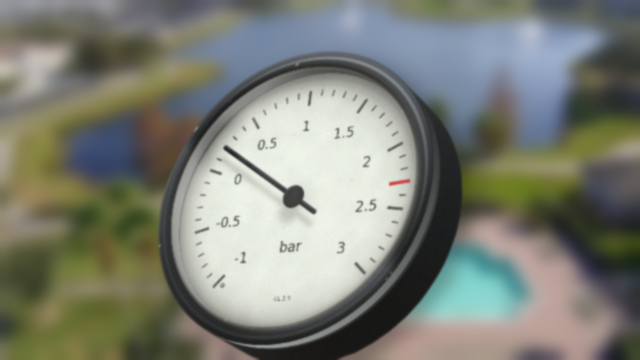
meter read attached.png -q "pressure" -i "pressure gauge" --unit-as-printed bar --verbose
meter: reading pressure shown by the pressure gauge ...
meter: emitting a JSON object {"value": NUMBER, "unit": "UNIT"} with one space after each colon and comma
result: {"value": 0.2, "unit": "bar"}
